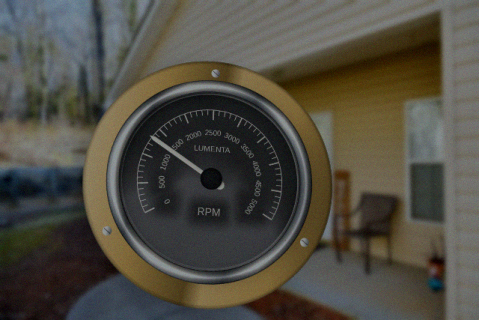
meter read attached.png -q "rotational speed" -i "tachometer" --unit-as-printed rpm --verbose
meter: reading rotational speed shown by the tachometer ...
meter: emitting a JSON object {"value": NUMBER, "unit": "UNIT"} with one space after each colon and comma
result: {"value": 1300, "unit": "rpm"}
